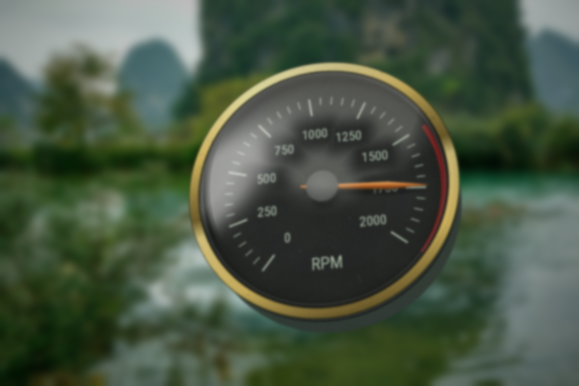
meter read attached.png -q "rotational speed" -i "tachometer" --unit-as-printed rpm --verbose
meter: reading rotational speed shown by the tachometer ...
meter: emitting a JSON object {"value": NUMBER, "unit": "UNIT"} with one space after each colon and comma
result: {"value": 1750, "unit": "rpm"}
